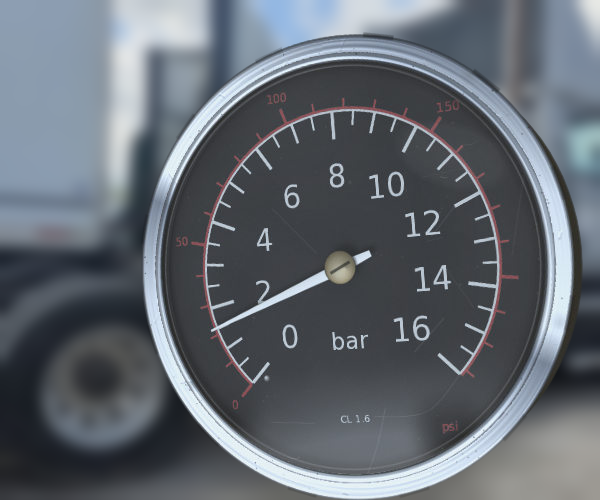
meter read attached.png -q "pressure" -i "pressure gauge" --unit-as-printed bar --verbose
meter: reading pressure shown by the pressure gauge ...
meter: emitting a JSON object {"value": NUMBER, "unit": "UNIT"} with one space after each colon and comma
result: {"value": 1.5, "unit": "bar"}
